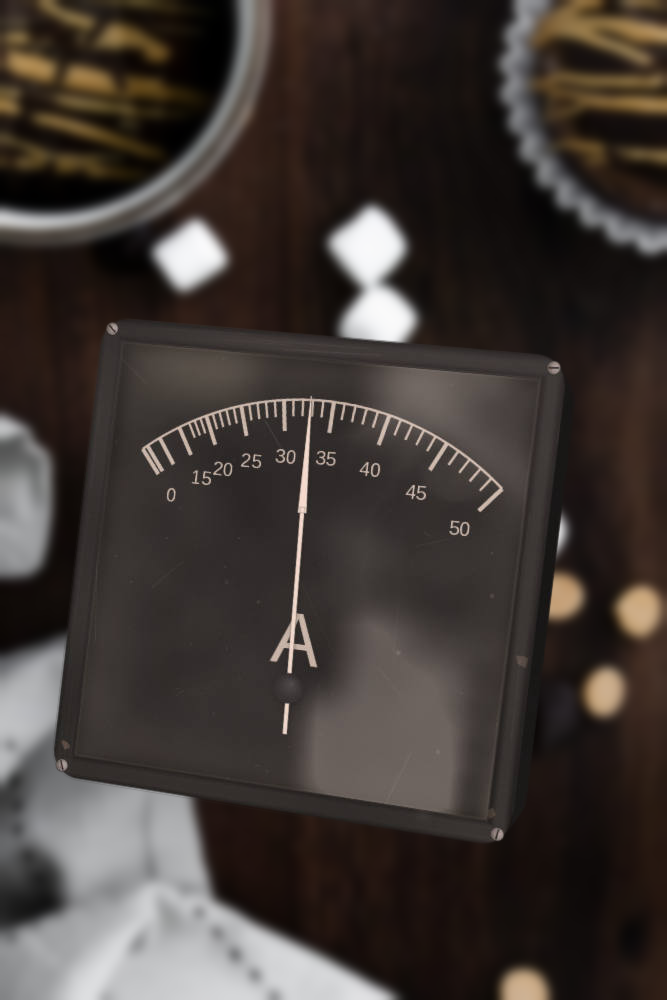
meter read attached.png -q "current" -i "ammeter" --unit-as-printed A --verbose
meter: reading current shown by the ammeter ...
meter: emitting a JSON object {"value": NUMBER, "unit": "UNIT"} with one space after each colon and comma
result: {"value": 33, "unit": "A"}
